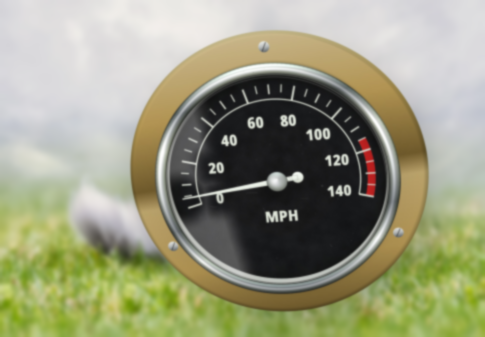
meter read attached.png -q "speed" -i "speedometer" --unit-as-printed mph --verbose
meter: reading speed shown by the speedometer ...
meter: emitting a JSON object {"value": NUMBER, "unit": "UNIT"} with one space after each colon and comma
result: {"value": 5, "unit": "mph"}
